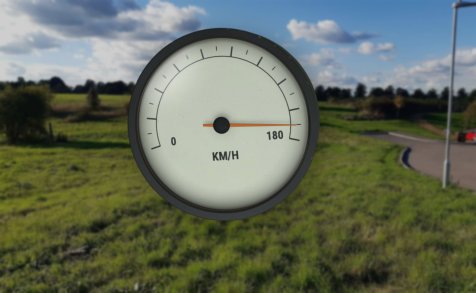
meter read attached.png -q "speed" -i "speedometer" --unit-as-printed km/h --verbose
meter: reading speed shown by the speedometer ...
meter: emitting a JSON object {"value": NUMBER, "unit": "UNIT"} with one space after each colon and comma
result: {"value": 170, "unit": "km/h"}
